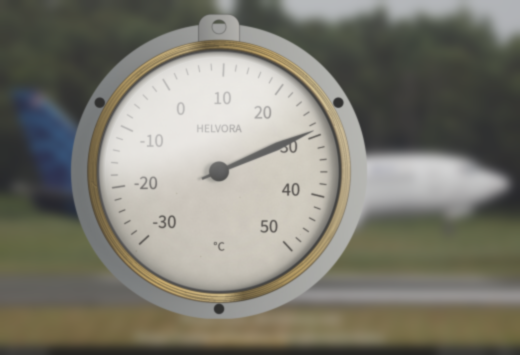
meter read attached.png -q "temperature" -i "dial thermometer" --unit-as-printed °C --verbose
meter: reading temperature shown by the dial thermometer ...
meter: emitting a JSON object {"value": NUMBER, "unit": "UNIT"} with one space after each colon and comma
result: {"value": 29, "unit": "°C"}
